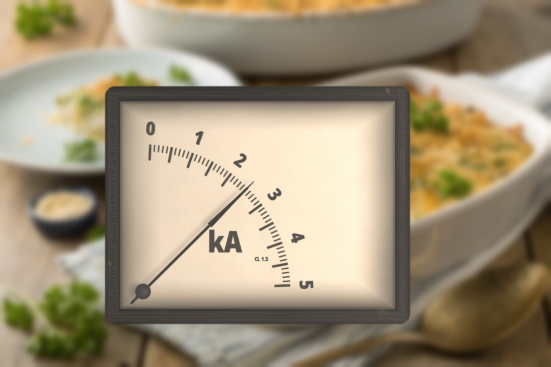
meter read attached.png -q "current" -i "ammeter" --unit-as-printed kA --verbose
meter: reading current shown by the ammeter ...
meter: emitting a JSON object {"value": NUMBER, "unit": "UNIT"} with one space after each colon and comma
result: {"value": 2.5, "unit": "kA"}
